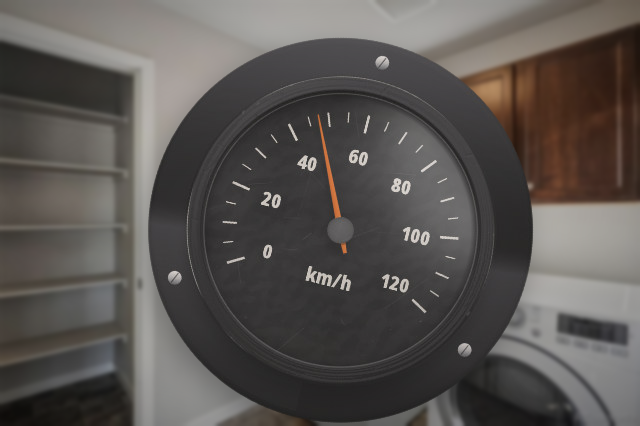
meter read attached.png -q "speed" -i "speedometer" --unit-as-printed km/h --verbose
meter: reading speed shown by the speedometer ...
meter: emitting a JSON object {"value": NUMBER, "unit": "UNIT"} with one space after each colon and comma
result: {"value": 47.5, "unit": "km/h"}
